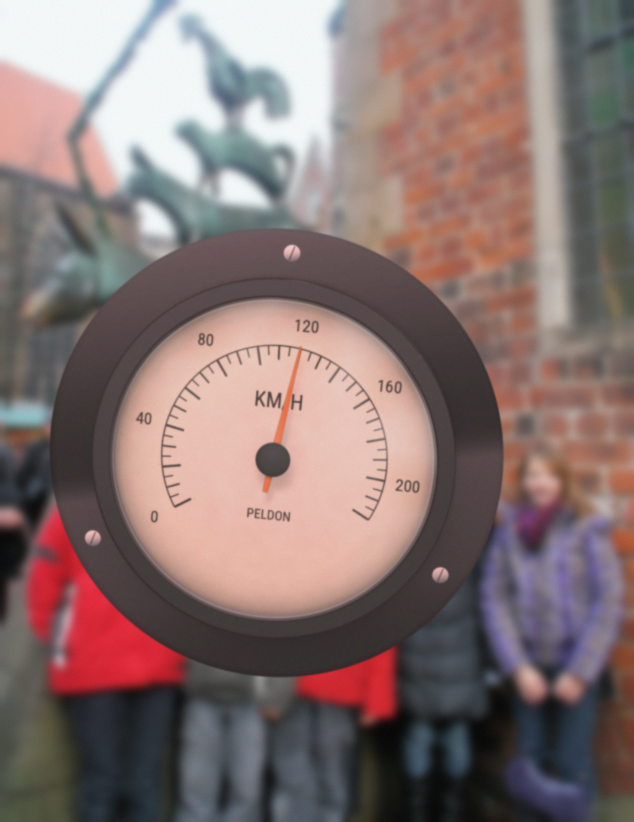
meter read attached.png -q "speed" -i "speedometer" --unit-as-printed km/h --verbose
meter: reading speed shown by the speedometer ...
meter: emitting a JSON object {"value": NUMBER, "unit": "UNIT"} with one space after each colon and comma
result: {"value": 120, "unit": "km/h"}
